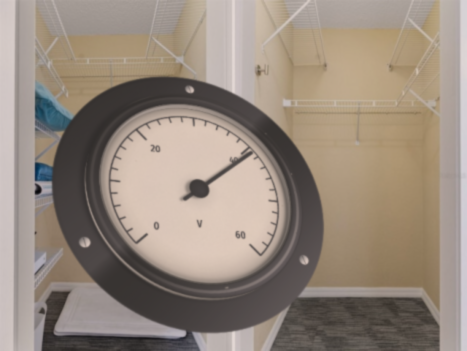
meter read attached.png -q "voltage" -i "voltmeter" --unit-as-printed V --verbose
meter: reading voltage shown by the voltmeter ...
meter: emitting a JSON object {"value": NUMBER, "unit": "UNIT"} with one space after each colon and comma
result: {"value": 41, "unit": "V"}
